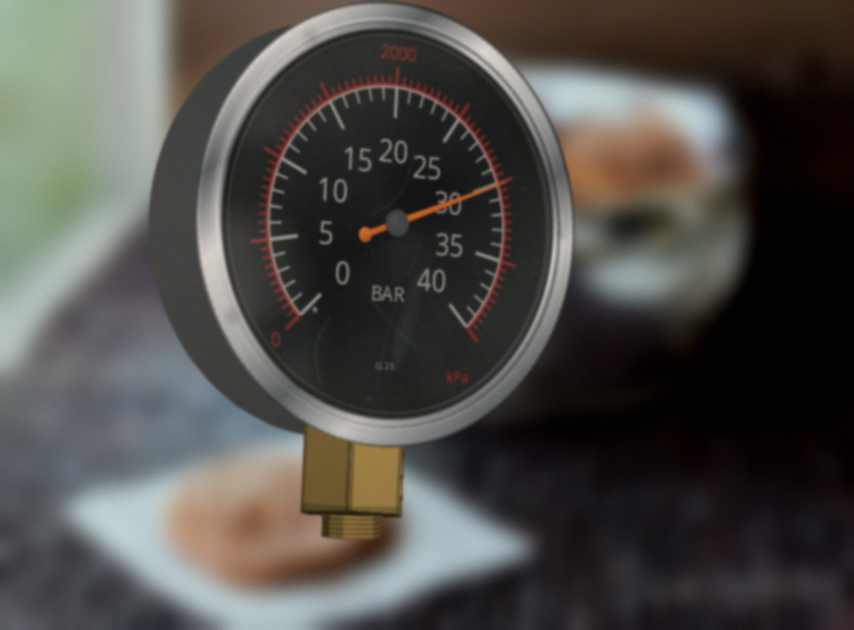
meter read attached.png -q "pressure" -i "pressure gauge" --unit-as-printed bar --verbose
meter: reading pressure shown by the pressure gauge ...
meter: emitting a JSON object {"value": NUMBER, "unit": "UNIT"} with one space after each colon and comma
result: {"value": 30, "unit": "bar"}
